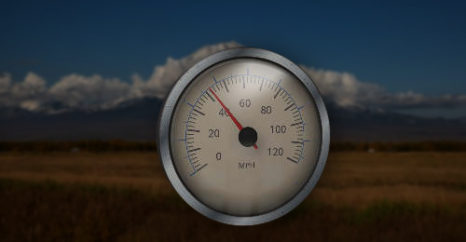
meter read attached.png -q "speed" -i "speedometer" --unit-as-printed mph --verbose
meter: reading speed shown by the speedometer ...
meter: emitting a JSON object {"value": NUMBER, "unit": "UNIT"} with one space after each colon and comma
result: {"value": 42, "unit": "mph"}
